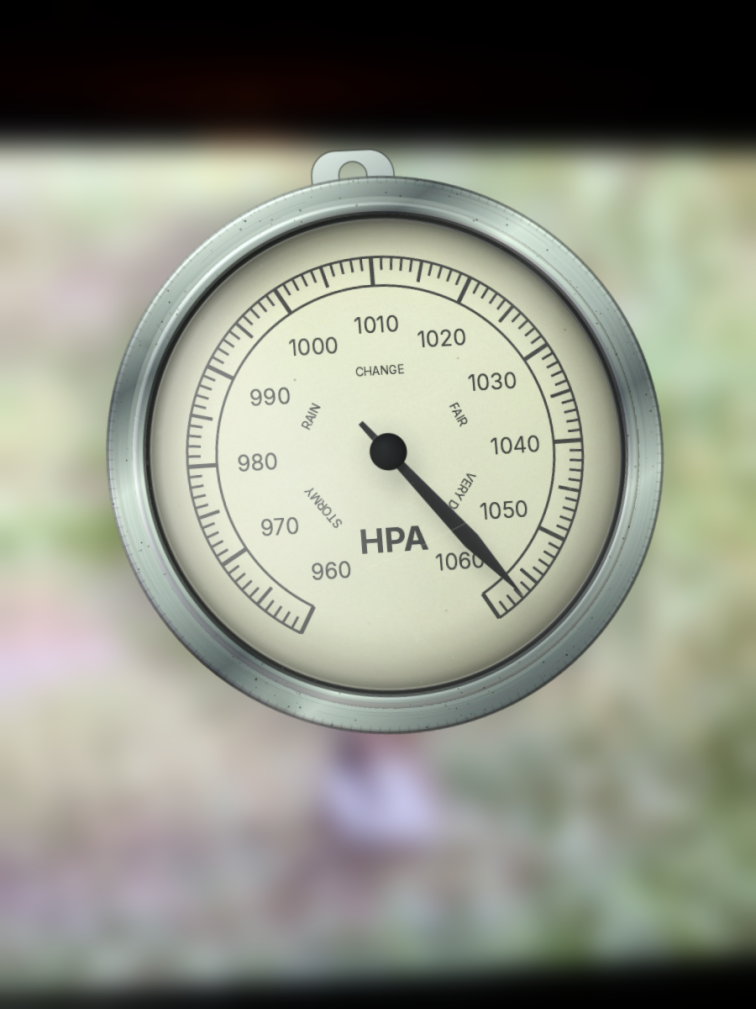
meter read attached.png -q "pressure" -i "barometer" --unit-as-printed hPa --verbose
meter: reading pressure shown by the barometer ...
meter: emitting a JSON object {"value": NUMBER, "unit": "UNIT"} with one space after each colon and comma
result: {"value": 1057, "unit": "hPa"}
